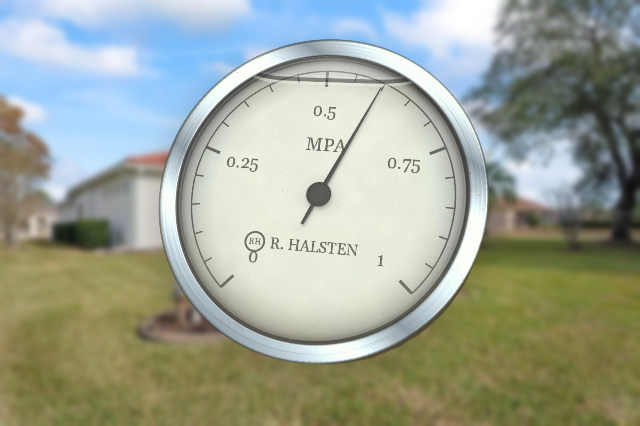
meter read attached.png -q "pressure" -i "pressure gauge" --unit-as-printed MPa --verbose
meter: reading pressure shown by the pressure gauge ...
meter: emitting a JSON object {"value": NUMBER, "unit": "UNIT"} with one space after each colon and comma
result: {"value": 0.6, "unit": "MPa"}
